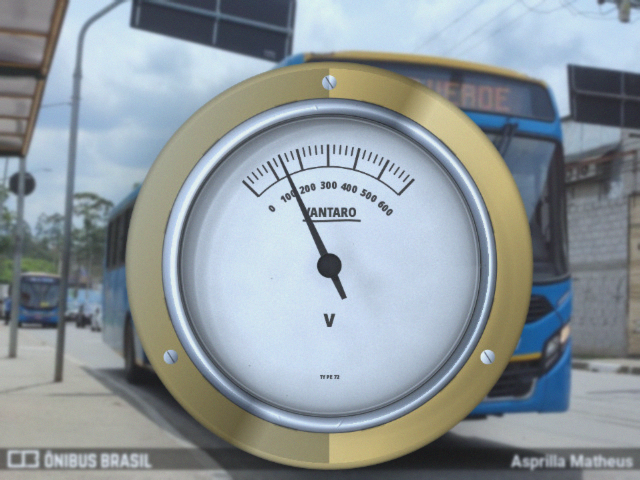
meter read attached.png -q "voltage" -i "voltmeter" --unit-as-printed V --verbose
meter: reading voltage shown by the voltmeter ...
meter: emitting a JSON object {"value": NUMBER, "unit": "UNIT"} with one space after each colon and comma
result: {"value": 140, "unit": "V"}
